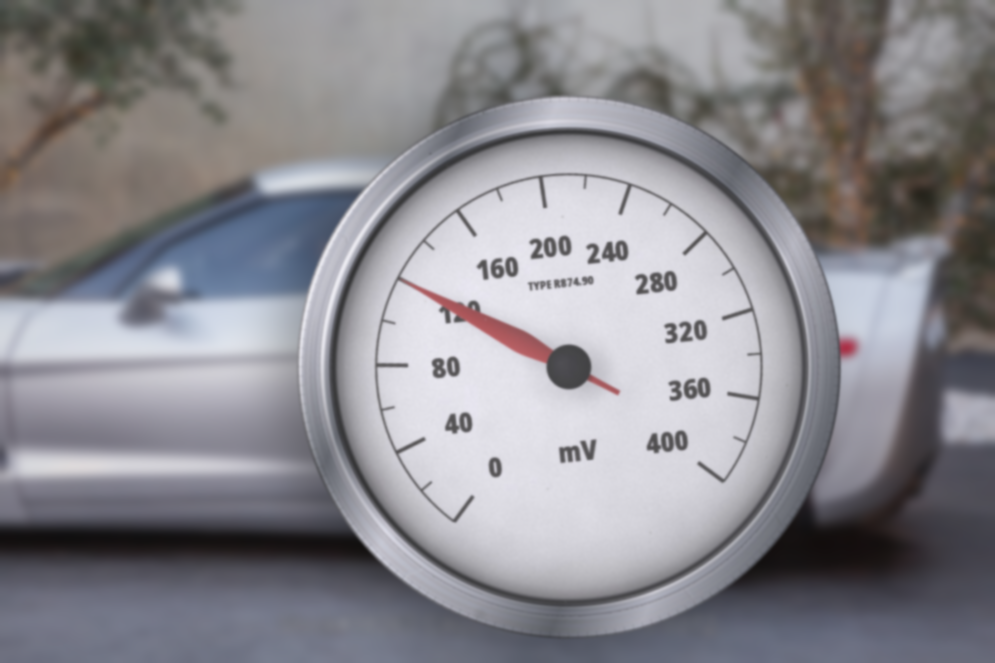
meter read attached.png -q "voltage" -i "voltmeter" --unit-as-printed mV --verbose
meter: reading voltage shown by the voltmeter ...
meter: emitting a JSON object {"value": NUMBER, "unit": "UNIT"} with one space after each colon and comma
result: {"value": 120, "unit": "mV"}
